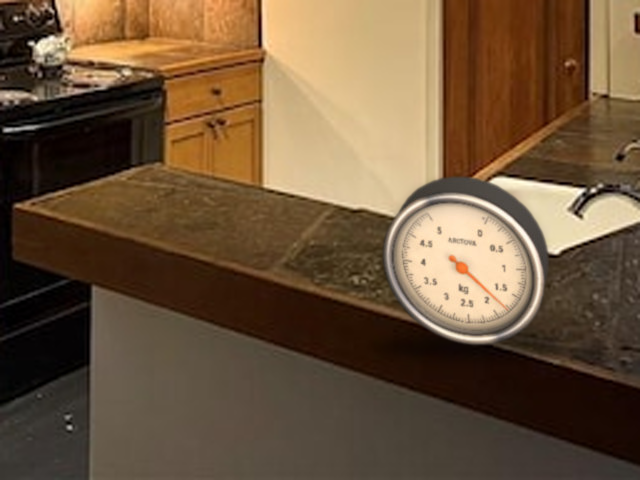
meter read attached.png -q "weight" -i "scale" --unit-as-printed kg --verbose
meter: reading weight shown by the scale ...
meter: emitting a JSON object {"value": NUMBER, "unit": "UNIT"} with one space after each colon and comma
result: {"value": 1.75, "unit": "kg"}
